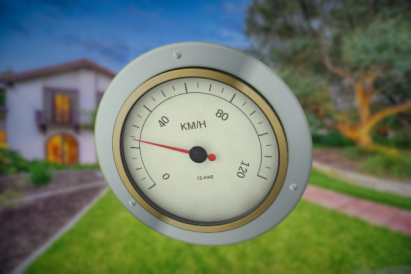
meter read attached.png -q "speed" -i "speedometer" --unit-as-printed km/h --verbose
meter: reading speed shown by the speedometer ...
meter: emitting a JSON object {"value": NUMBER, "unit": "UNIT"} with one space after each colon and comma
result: {"value": 25, "unit": "km/h"}
